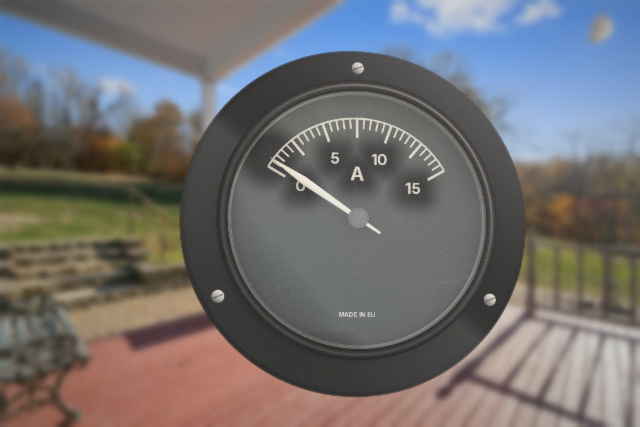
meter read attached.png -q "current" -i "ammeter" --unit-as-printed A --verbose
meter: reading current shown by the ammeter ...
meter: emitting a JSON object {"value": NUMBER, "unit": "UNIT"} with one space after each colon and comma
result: {"value": 0.5, "unit": "A"}
